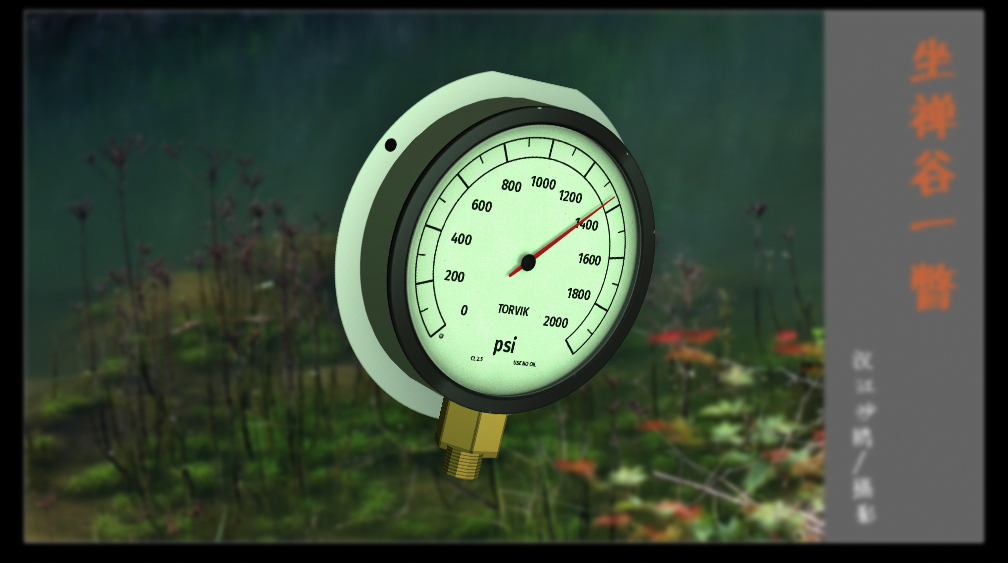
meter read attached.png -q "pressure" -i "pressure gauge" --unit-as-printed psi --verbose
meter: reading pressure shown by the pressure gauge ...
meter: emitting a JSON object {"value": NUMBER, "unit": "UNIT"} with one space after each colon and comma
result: {"value": 1350, "unit": "psi"}
